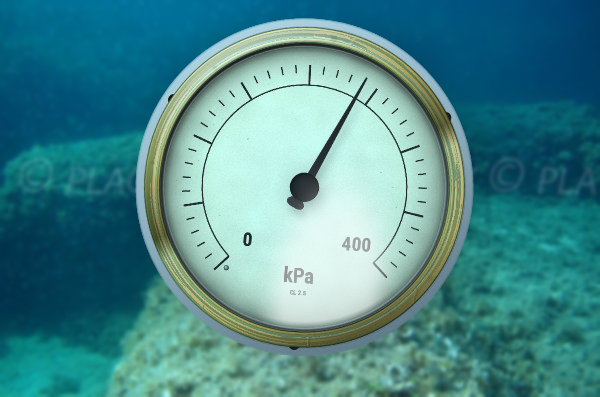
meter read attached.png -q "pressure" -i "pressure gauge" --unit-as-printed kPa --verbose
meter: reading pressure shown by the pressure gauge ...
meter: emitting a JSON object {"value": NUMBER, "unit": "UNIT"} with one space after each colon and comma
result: {"value": 240, "unit": "kPa"}
